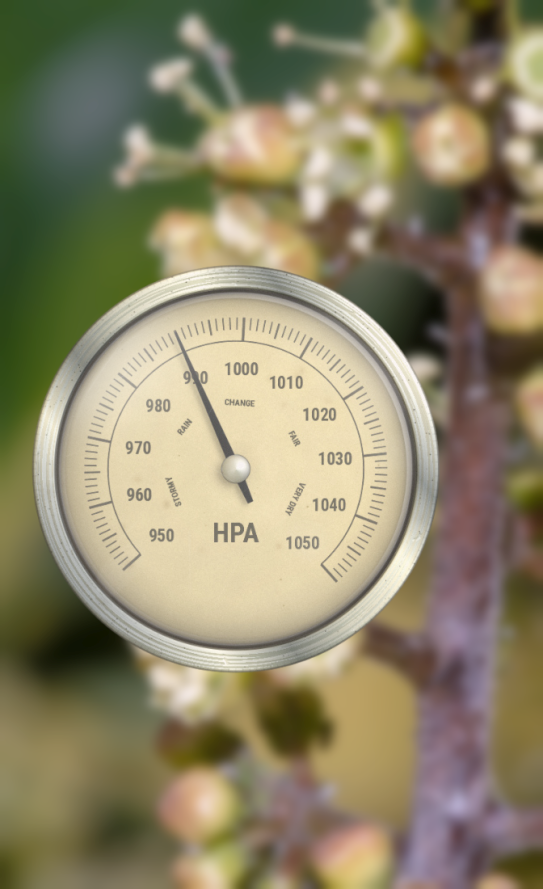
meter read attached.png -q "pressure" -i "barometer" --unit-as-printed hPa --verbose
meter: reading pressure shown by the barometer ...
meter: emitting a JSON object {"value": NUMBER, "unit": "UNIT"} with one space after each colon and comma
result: {"value": 990, "unit": "hPa"}
